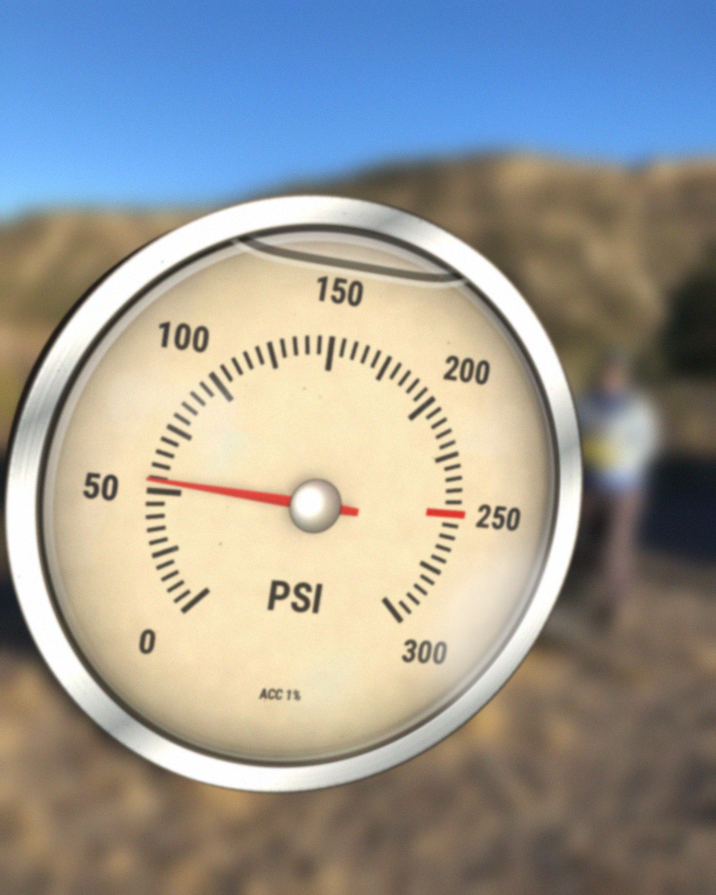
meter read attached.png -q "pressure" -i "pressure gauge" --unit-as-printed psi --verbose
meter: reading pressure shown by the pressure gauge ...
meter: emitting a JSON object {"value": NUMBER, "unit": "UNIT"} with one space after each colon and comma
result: {"value": 55, "unit": "psi"}
